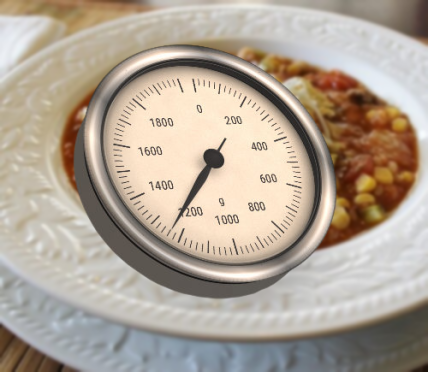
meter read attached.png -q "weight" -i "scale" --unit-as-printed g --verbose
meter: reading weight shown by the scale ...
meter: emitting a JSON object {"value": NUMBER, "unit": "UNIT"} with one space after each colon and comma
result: {"value": 1240, "unit": "g"}
